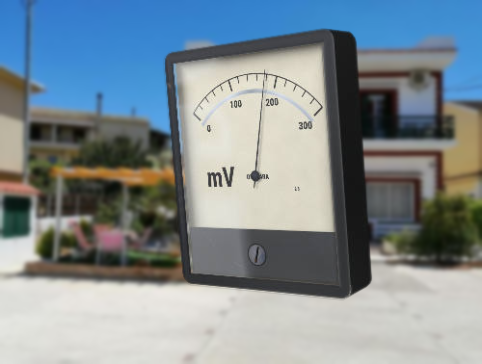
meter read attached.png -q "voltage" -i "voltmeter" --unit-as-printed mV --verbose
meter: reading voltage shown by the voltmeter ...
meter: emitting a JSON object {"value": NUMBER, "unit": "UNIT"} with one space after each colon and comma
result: {"value": 180, "unit": "mV"}
